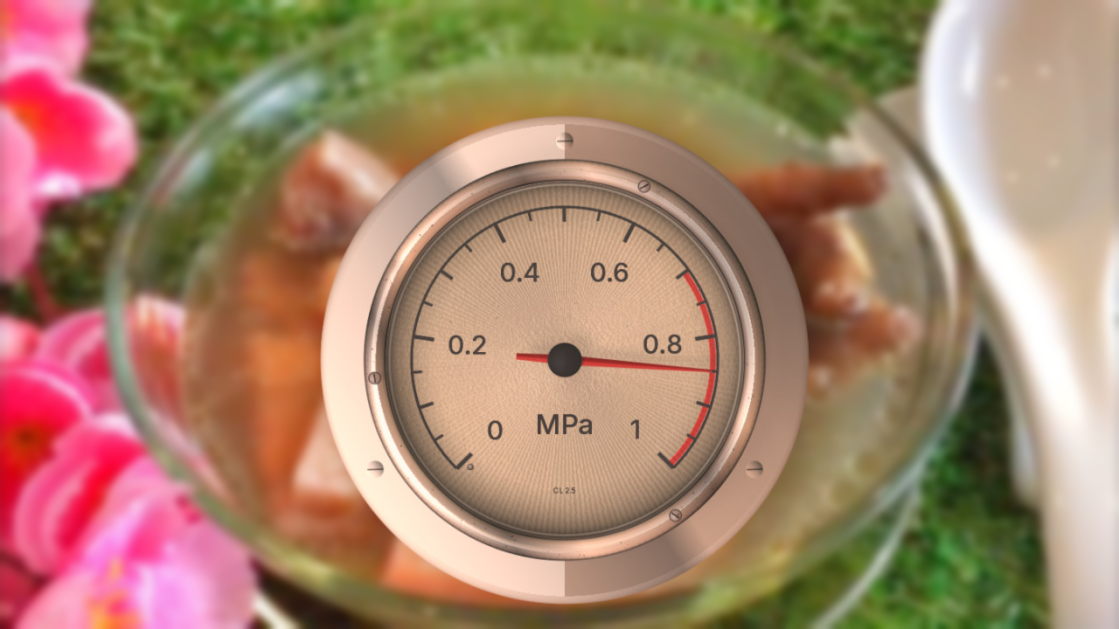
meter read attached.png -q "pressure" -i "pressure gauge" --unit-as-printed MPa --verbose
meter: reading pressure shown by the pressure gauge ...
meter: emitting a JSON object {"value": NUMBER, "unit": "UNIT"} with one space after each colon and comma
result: {"value": 0.85, "unit": "MPa"}
